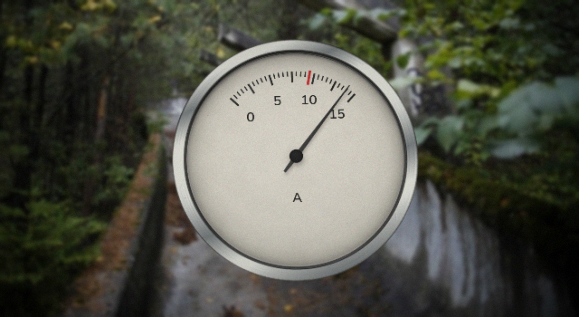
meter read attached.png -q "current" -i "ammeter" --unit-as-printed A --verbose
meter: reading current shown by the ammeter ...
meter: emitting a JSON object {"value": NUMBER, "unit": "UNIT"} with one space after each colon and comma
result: {"value": 14, "unit": "A"}
